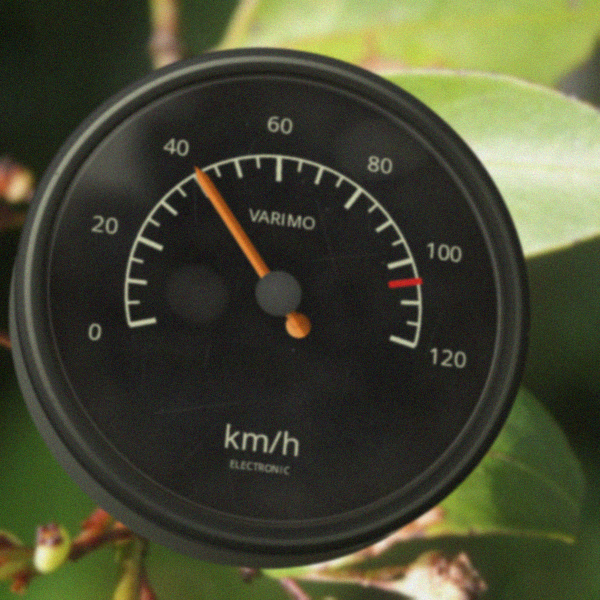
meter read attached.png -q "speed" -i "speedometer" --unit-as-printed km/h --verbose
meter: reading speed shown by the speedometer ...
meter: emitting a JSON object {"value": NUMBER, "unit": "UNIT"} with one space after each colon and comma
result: {"value": 40, "unit": "km/h"}
